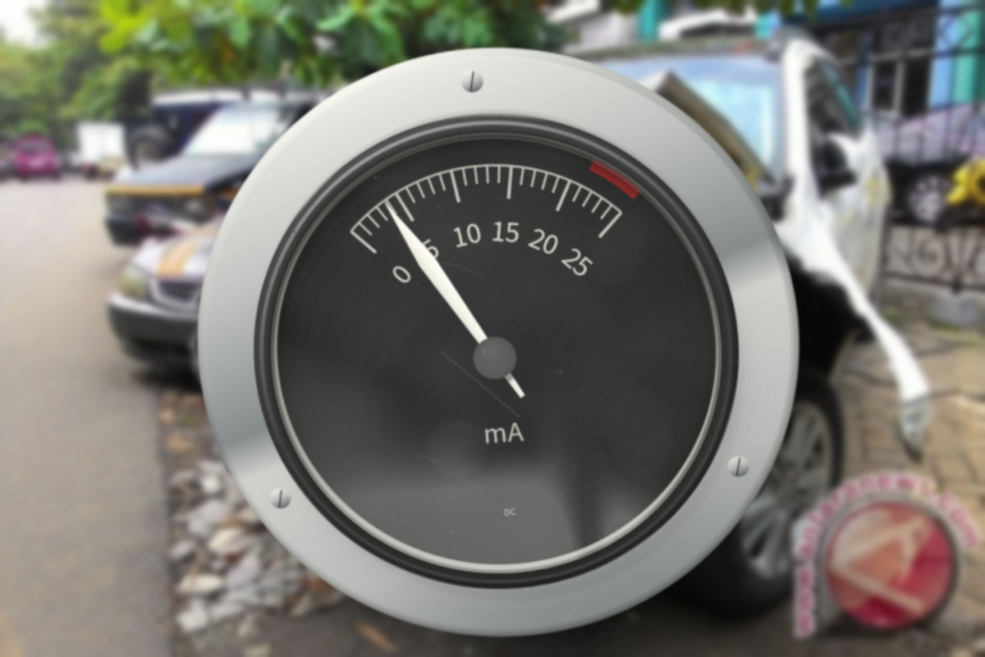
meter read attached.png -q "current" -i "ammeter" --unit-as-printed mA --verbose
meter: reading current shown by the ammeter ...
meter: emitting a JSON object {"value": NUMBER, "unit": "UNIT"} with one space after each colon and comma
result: {"value": 4, "unit": "mA"}
